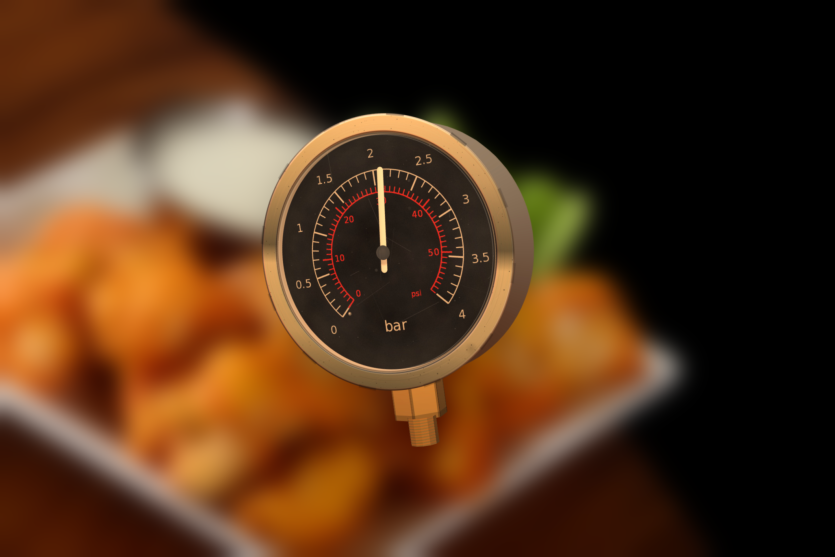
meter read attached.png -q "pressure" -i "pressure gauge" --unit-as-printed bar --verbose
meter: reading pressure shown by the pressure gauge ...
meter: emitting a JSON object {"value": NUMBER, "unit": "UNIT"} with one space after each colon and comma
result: {"value": 2.1, "unit": "bar"}
